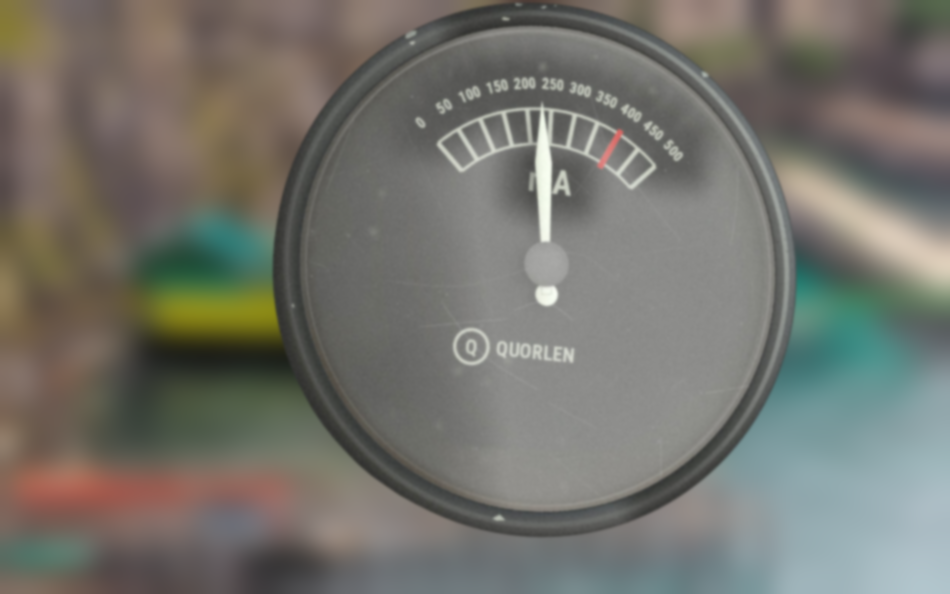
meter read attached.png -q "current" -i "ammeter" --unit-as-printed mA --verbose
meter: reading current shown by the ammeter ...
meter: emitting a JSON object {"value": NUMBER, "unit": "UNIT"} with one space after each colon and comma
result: {"value": 225, "unit": "mA"}
